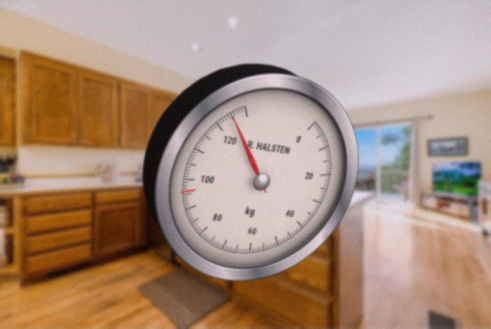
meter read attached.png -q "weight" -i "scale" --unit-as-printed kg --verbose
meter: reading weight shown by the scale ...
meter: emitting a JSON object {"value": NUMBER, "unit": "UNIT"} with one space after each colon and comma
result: {"value": 125, "unit": "kg"}
